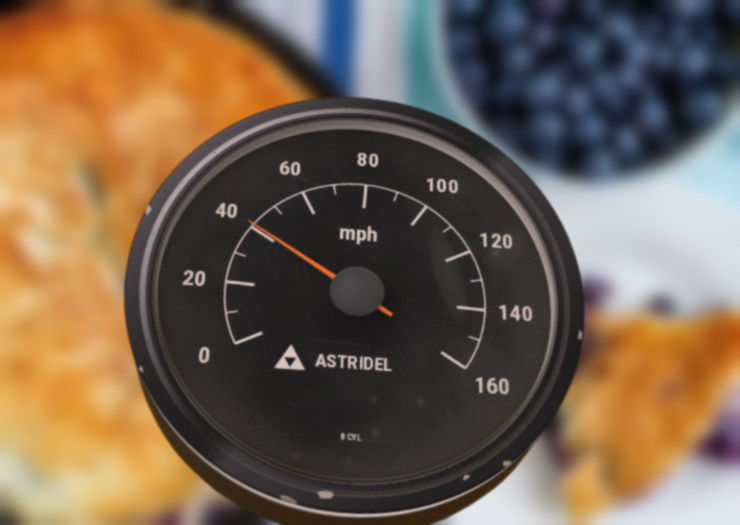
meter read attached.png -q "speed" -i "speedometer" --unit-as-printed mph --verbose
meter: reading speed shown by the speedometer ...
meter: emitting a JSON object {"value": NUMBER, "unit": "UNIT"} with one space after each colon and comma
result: {"value": 40, "unit": "mph"}
